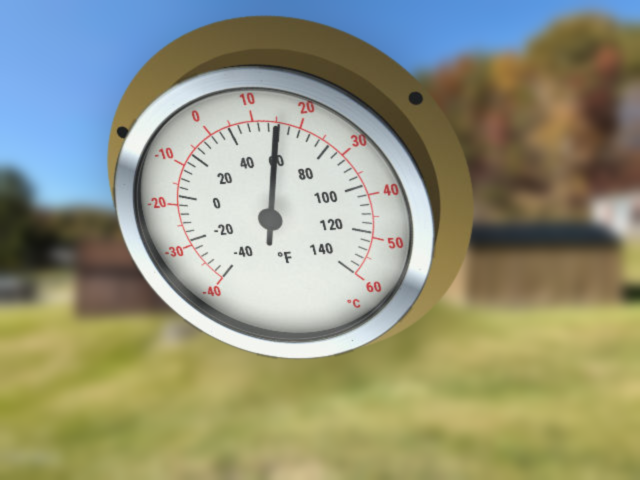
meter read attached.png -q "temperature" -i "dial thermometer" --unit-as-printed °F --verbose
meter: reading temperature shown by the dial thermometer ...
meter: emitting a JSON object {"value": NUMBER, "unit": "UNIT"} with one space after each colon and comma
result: {"value": 60, "unit": "°F"}
